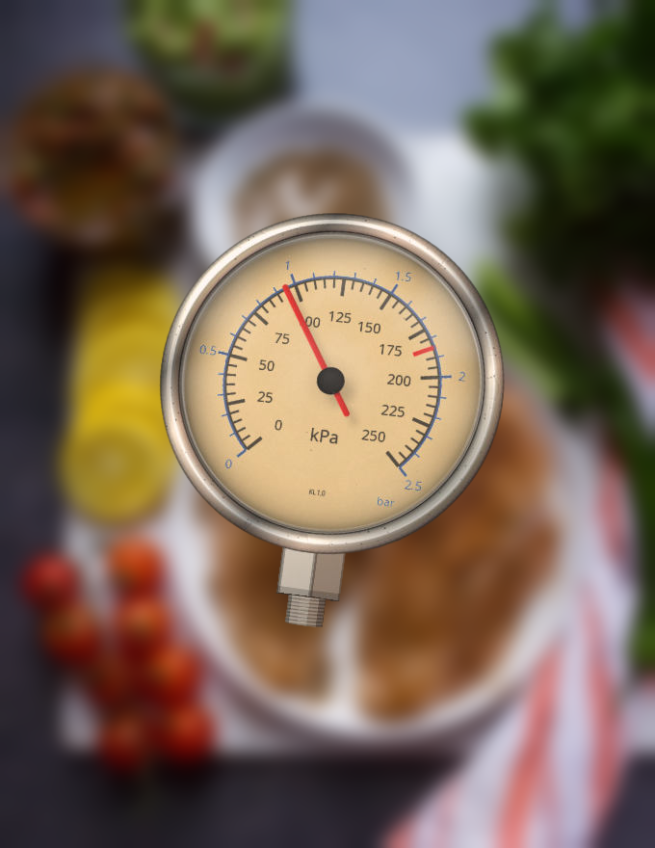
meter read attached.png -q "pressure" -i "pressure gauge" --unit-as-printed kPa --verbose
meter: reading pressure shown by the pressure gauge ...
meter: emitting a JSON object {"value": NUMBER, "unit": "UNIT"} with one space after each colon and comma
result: {"value": 95, "unit": "kPa"}
